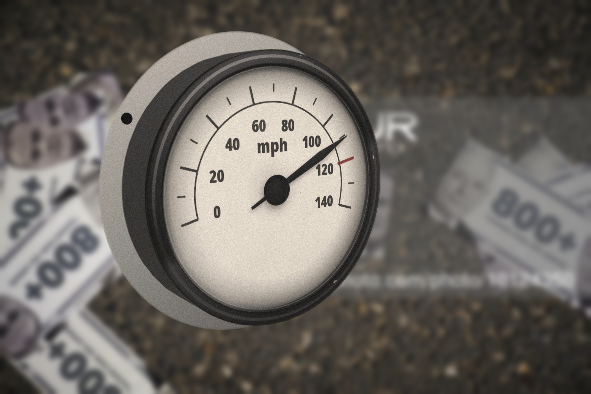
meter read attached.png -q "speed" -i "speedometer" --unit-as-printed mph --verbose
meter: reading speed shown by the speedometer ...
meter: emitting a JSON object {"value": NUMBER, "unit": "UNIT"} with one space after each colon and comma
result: {"value": 110, "unit": "mph"}
